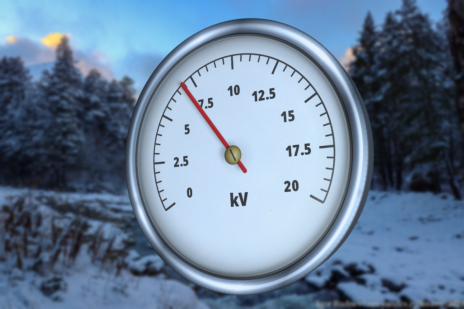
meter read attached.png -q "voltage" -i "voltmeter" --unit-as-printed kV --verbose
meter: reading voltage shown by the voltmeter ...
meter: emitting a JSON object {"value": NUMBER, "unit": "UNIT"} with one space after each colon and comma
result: {"value": 7, "unit": "kV"}
